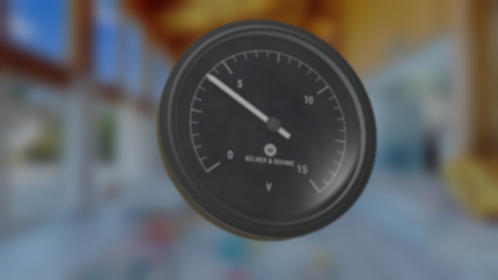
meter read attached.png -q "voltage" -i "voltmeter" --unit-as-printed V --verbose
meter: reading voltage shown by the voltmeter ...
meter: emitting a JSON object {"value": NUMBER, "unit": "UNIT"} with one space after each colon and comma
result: {"value": 4, "unit": "V"}
